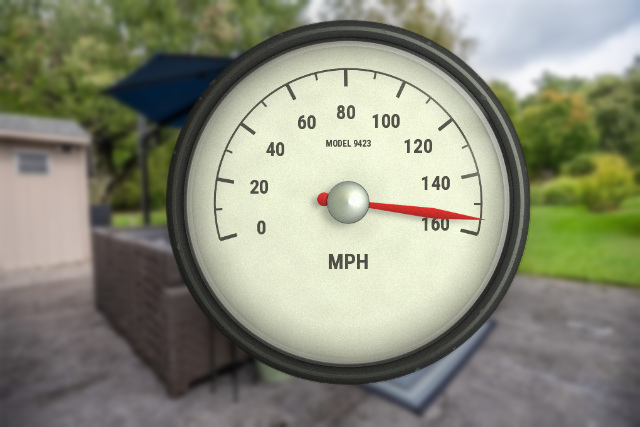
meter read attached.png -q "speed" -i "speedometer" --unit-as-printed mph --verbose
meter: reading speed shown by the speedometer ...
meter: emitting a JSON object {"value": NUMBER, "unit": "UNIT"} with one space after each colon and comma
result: {"value": 155, "unit": "mph"}
